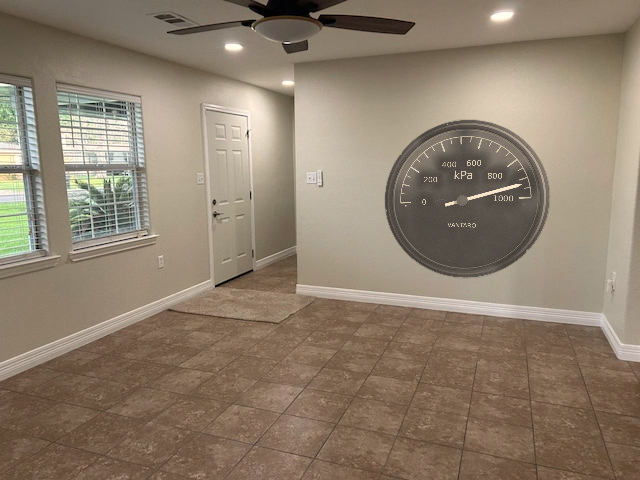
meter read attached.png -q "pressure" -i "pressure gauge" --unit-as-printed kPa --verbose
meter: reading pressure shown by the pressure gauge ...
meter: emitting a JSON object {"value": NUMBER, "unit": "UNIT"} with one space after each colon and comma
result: {"value": 925, "unit": "kPa"}
